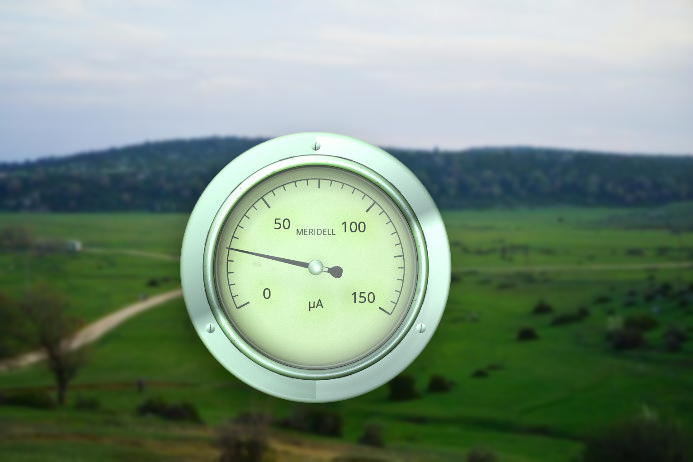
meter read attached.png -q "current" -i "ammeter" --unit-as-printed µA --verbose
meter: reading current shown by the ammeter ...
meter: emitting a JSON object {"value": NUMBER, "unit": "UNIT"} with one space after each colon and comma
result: {"value": 25, "unit": "µA"}
